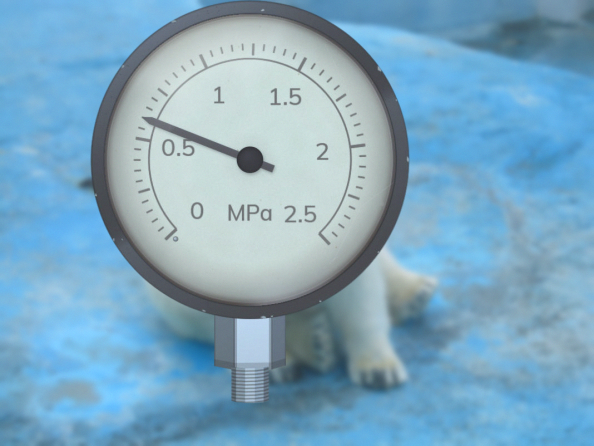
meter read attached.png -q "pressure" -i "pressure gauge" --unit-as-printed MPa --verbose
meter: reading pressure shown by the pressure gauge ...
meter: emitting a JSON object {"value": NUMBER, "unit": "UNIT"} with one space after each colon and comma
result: {"value": 0.6, "unit": "MPa"}
